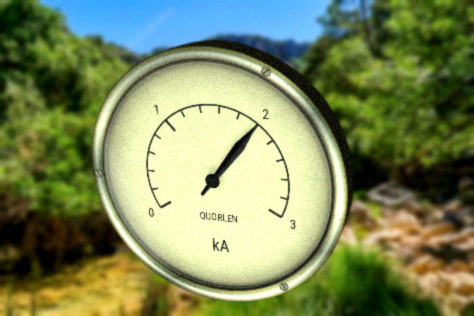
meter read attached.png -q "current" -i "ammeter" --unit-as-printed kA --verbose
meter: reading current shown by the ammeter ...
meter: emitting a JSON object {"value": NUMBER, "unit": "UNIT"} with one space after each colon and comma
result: {"value": 2, "unit": "kA"}
